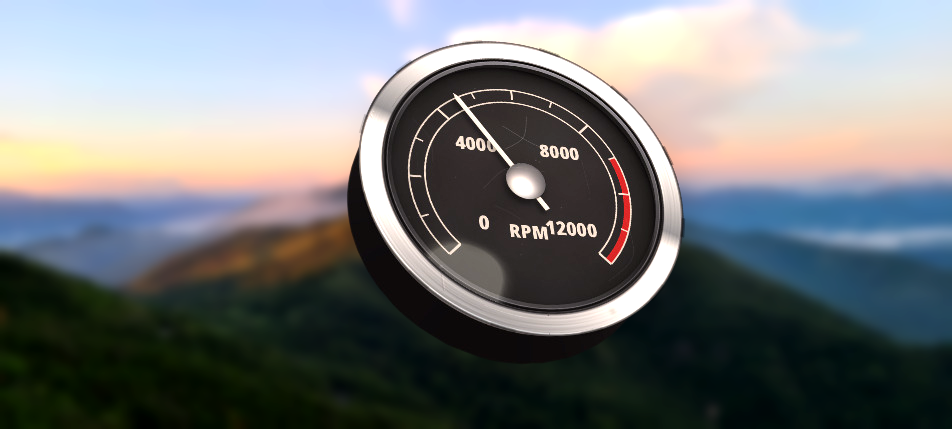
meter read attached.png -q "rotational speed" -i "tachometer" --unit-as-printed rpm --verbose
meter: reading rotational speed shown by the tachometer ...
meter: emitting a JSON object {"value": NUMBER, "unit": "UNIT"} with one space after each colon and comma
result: {"value": 4500, "unit": "rpm"}
